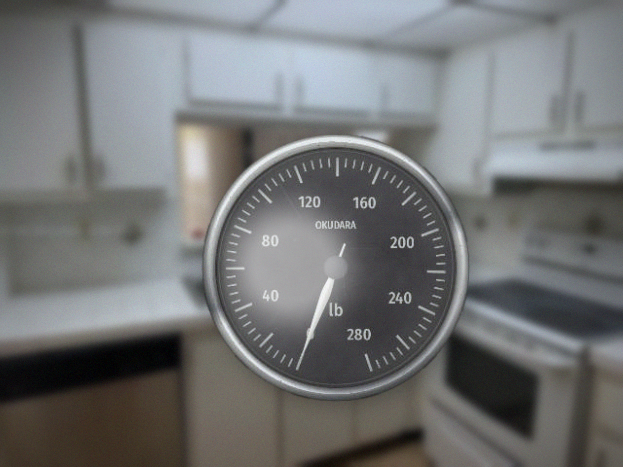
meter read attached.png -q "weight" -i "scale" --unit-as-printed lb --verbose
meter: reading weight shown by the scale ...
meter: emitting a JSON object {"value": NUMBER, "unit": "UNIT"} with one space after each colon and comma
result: {"value": 0, "unit": "lb"}
